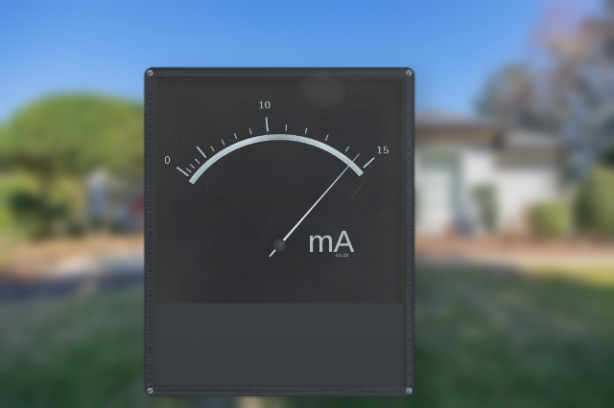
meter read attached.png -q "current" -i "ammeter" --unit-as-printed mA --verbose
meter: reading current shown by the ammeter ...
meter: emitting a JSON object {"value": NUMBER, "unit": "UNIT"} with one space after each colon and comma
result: {"value": 14.5, "unit": "mA"}
